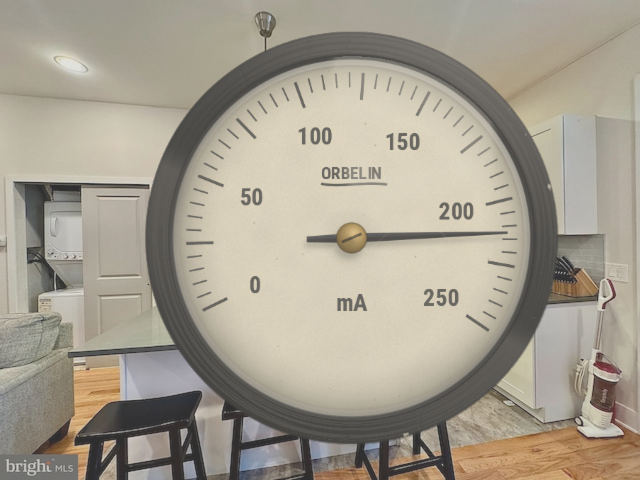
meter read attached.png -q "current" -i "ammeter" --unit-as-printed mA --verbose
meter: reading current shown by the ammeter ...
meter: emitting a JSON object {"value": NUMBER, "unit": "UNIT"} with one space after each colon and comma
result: {"value": 212.5, "unit": "mA"}
